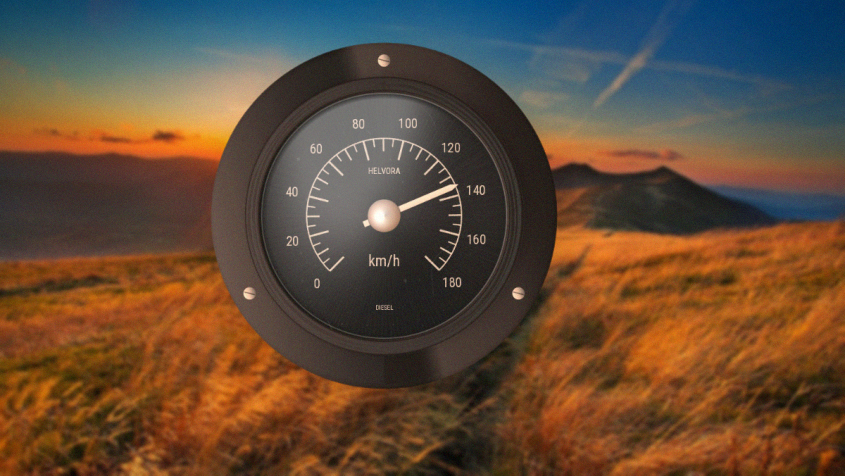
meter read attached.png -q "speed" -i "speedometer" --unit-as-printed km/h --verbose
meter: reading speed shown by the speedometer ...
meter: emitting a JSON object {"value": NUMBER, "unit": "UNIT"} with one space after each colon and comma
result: {"value": 135, "unit": "km/h"}
